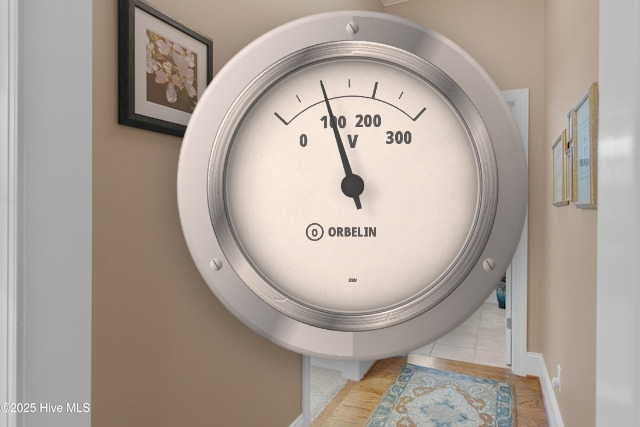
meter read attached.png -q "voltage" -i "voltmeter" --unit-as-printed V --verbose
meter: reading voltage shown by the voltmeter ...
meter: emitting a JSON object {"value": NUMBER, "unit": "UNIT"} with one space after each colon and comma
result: {"value": 100, "unit": "V"}
